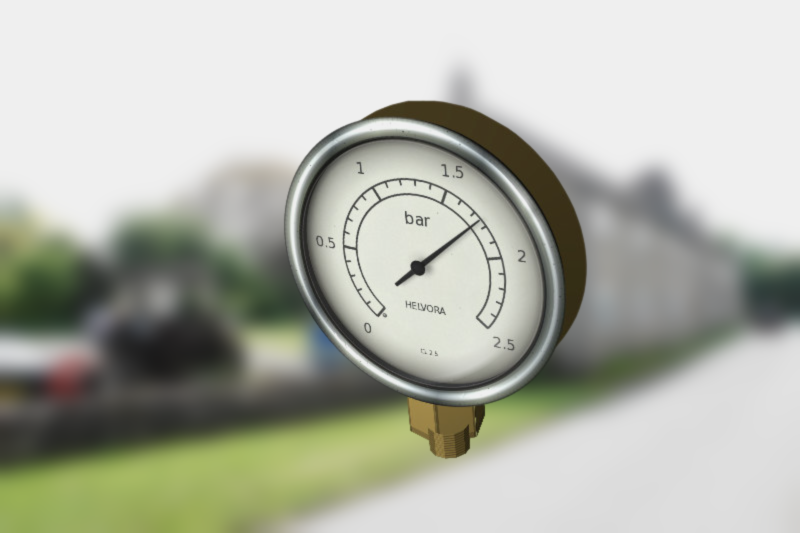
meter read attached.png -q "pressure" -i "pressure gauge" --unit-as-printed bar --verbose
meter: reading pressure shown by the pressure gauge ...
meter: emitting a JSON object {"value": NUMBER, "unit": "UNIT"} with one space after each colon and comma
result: {"value": 1.75, "unit": "bar"}
